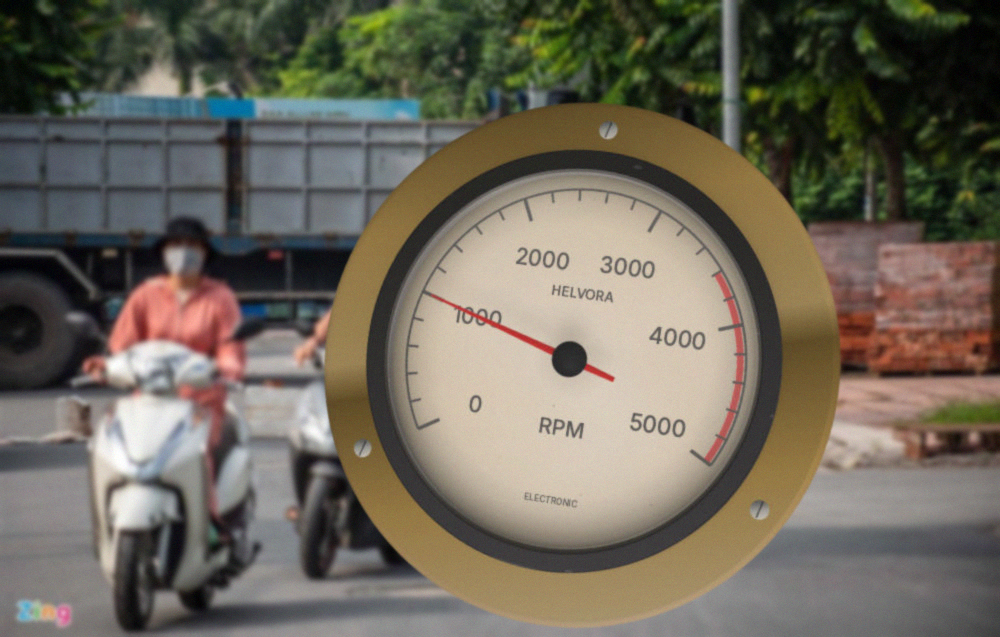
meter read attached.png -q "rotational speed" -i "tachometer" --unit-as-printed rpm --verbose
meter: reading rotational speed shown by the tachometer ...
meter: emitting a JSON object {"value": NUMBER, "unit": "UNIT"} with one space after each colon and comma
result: {"value": 1000, "unit": "rpm"}
